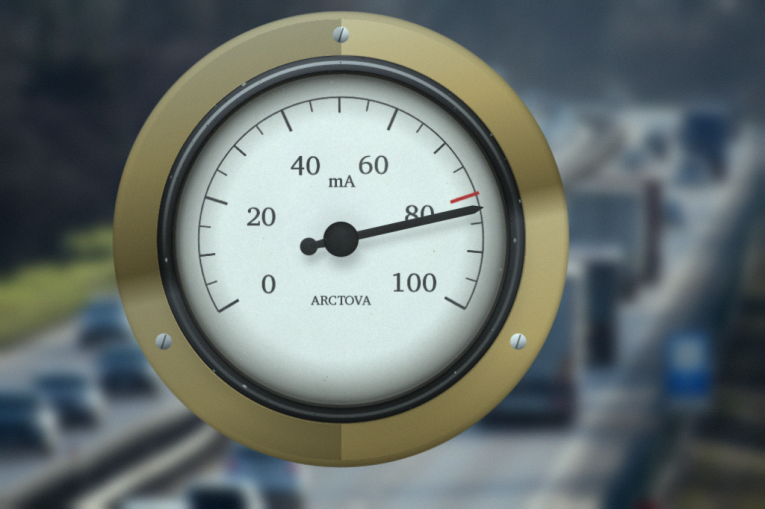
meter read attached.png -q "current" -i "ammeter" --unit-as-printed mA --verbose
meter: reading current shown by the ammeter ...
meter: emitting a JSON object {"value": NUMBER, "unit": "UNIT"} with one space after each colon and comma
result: {"value": 82.5, "unit": "mA"}
